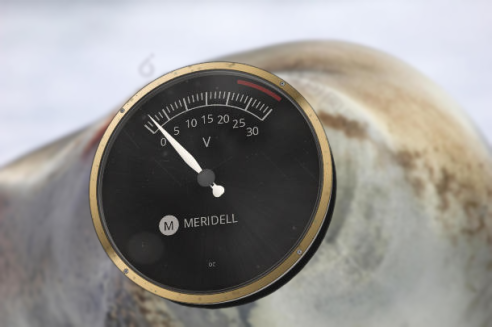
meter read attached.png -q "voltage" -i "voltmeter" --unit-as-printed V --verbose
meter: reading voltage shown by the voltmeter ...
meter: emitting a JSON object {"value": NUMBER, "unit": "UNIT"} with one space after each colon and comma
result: {"value": 2, "unit": "V"}
